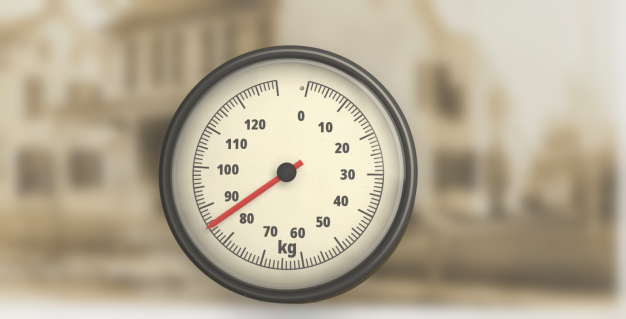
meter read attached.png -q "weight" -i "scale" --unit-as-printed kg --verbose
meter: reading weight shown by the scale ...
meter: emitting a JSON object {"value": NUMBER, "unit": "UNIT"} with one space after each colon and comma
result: {"value": 85, "unit": "kg"}
